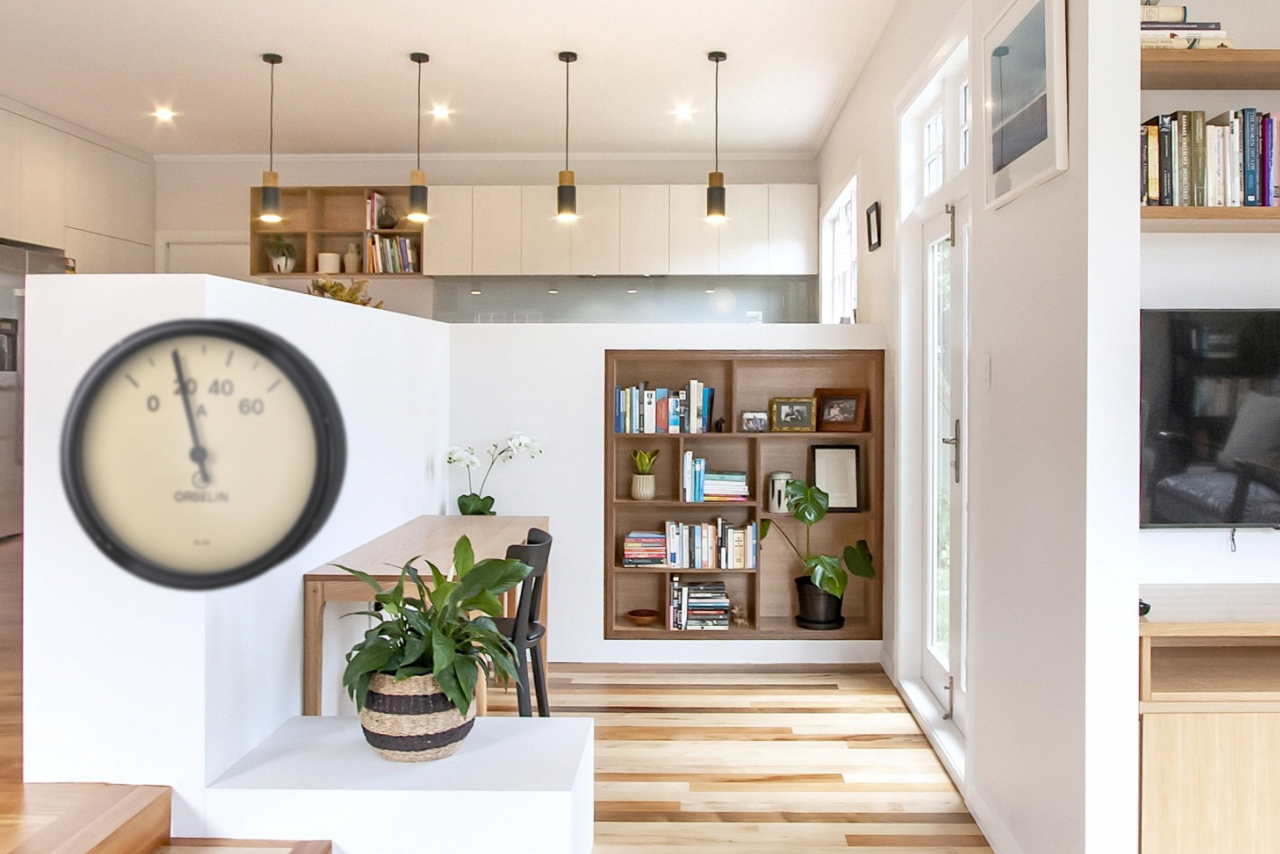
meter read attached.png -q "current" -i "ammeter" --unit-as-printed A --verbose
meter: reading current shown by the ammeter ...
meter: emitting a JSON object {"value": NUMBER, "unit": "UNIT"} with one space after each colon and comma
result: {"value": 20, "unit": "A"}
